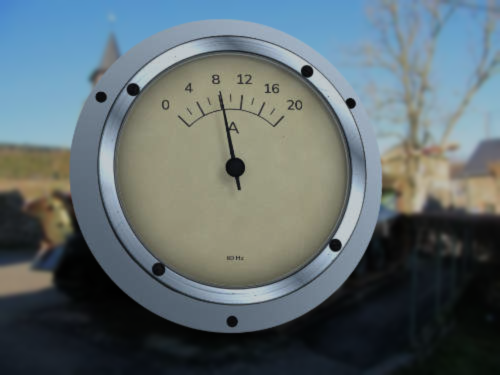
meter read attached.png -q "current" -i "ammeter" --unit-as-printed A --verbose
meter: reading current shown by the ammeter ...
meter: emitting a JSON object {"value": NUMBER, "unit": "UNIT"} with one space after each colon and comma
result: {"value": 8, "unit": "A"}
